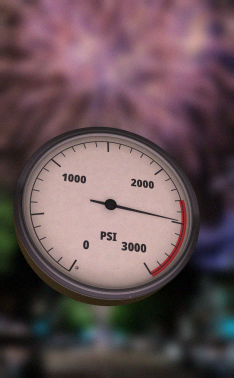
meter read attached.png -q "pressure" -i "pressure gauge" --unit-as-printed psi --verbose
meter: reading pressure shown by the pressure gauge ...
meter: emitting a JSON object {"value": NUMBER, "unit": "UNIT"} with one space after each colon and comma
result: {"value": 2500, "unit": "psi"}
